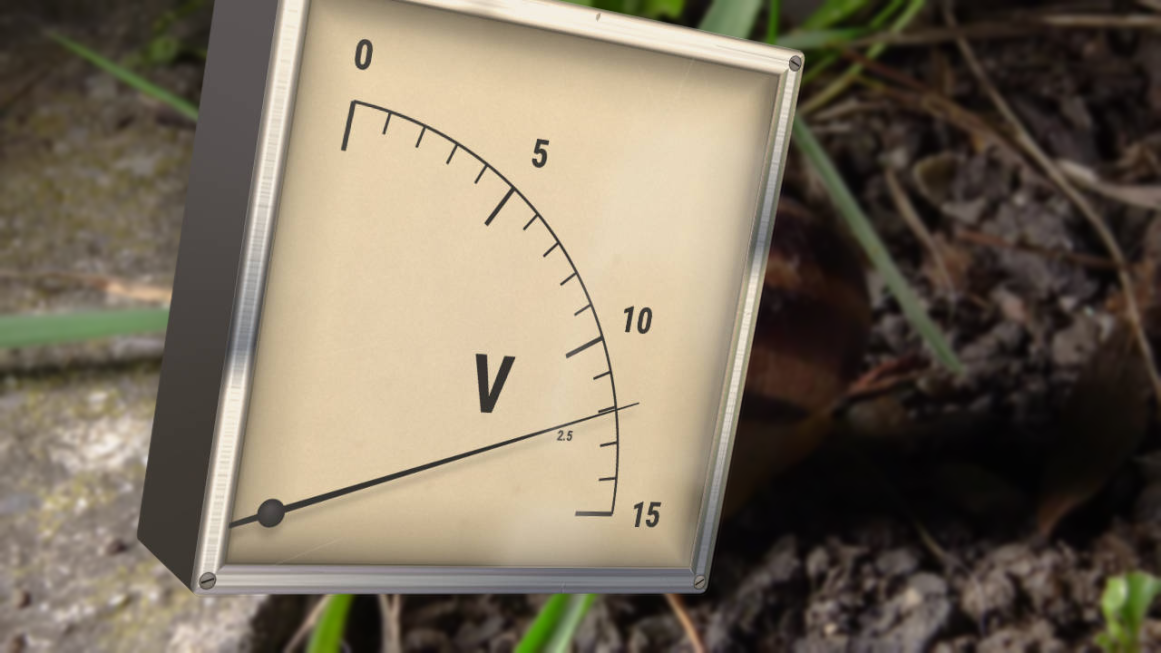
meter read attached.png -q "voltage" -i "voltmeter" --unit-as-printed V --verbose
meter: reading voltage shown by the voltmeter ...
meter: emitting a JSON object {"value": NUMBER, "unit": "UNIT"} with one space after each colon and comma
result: {"value": 12, "unit": "V"}
